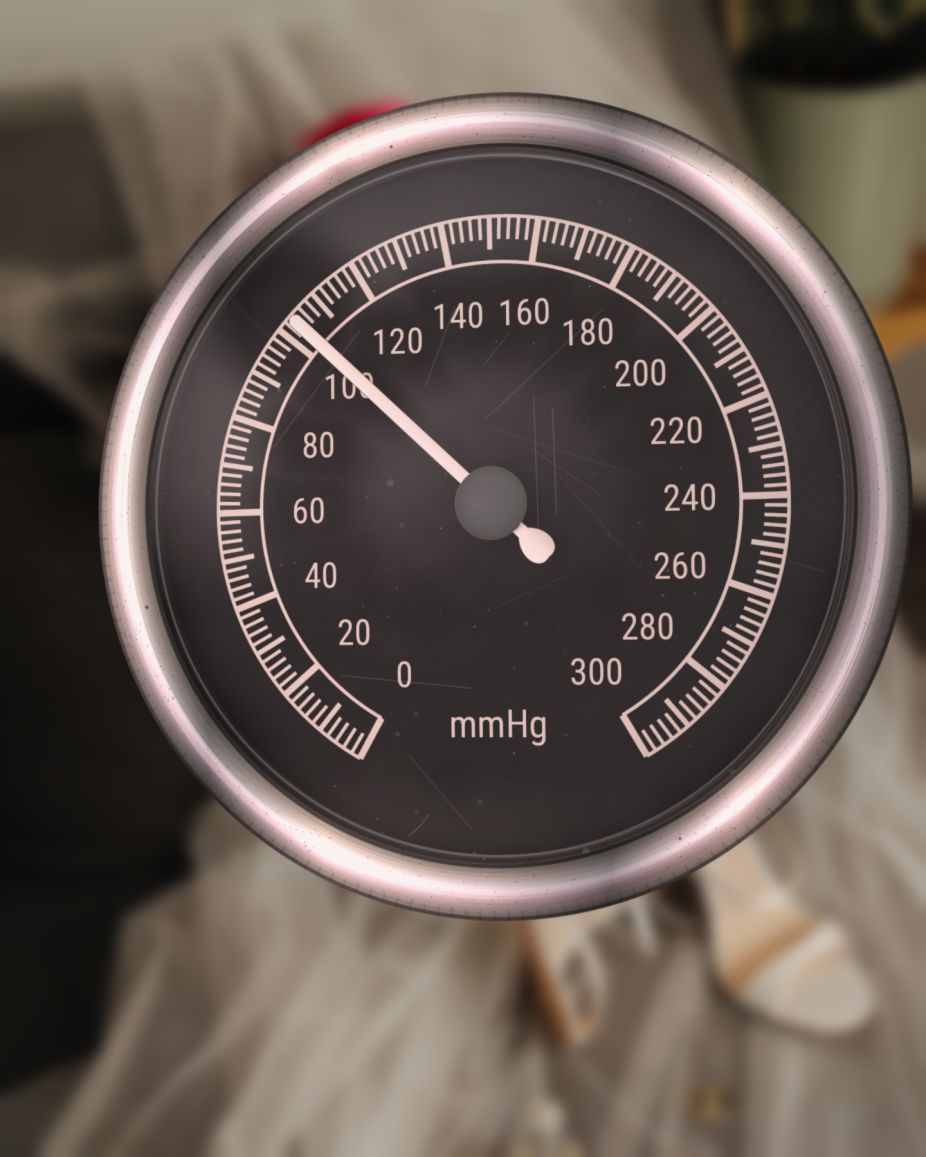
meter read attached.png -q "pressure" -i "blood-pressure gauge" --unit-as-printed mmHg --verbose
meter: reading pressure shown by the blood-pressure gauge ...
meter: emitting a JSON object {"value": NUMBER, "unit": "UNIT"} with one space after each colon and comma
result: {"value": 104, "unit": "mmHg"}
